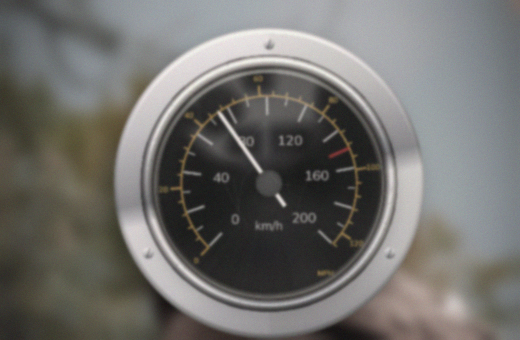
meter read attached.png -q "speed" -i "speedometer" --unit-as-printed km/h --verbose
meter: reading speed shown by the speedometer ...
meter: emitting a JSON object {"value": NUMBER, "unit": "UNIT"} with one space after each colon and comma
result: {"value": 75, "unit": "km/h"}
